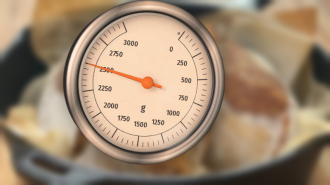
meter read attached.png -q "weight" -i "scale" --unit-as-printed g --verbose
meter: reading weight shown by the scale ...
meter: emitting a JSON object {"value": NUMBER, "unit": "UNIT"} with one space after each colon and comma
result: {"value": 2500, "unit": "g"}
